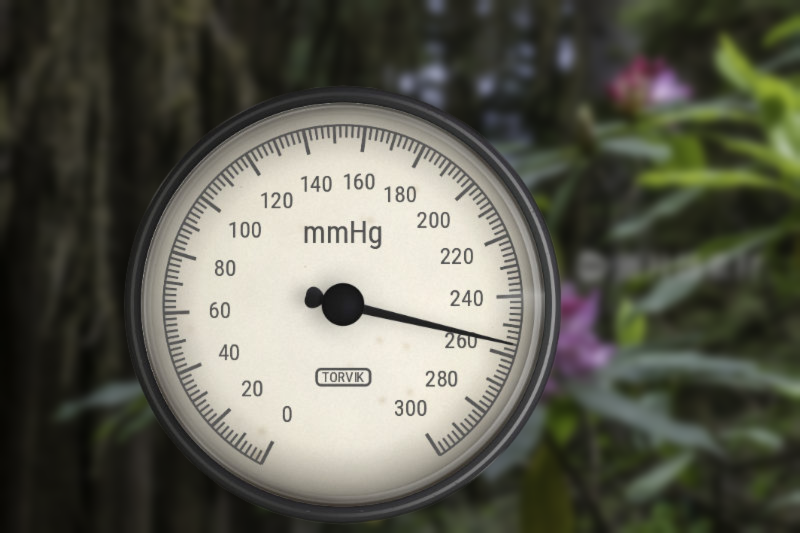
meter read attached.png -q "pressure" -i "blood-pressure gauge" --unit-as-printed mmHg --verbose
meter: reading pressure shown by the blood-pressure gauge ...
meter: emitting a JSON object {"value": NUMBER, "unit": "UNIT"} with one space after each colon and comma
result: {"value": 256, "unit": "mmHg"}
